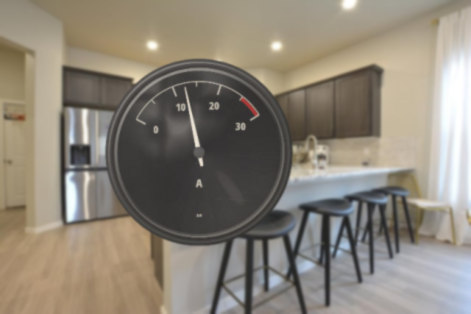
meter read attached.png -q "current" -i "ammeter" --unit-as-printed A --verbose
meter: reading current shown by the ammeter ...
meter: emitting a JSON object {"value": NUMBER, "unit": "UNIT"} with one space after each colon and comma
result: {"value": 12.5, "unit": "A"}
